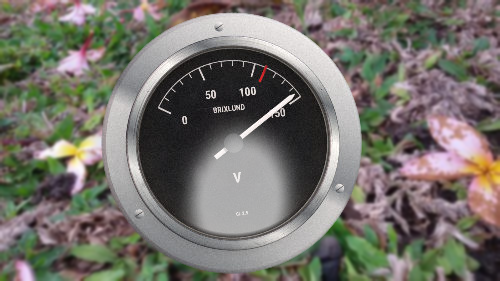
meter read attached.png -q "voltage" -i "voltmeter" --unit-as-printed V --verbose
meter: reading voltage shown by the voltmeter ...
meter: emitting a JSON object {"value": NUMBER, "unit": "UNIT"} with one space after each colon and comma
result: {"value": 145, "unit": "V"}
